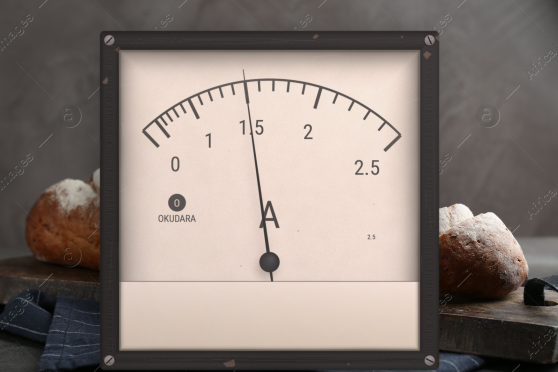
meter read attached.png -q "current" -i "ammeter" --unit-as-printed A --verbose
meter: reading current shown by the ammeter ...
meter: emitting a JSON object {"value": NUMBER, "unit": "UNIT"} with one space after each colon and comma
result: {"value": 1.5, "unit": "A"}
